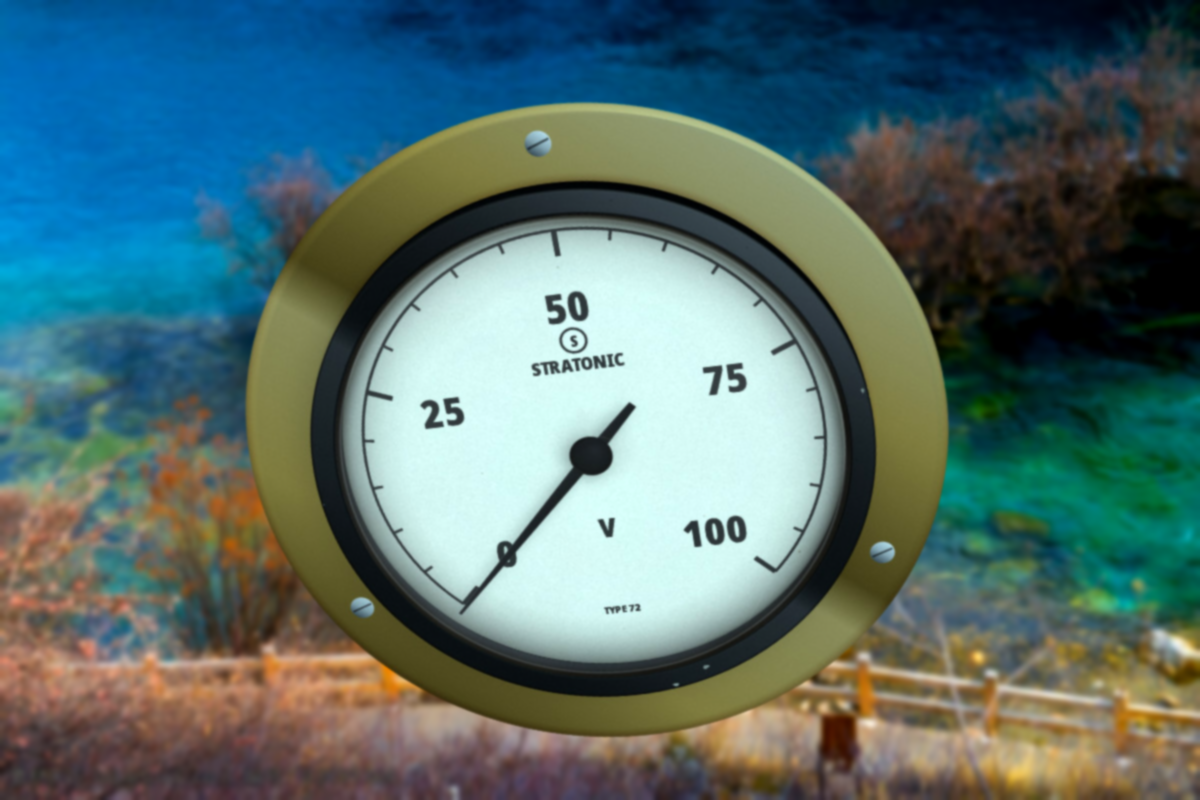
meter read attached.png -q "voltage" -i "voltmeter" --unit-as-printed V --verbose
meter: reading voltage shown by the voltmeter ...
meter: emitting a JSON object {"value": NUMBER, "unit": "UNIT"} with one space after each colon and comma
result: {"value": 0, "unit": "V"}
